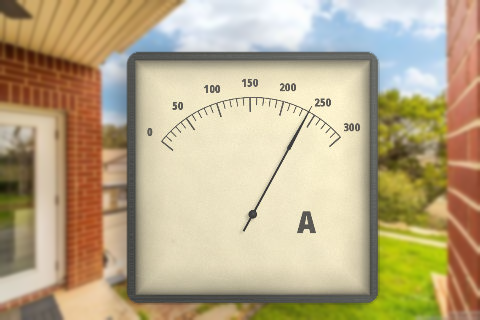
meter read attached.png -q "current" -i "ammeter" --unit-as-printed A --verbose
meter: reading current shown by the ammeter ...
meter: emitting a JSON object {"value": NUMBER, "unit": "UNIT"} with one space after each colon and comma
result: {"value": 240, "unit": "A"}
